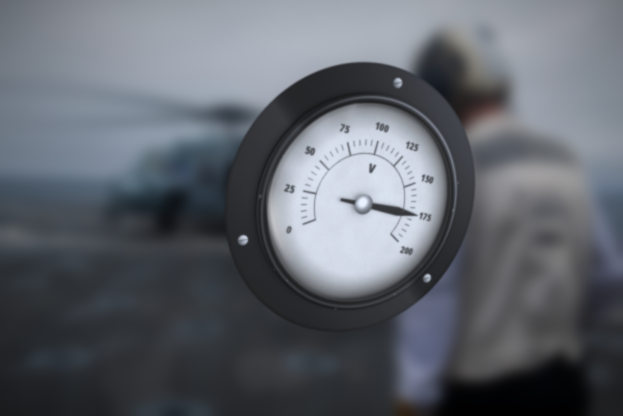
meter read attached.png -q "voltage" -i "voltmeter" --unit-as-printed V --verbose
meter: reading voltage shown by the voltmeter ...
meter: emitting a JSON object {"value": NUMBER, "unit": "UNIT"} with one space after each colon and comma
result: {"value": 175, "unit": "V"}
